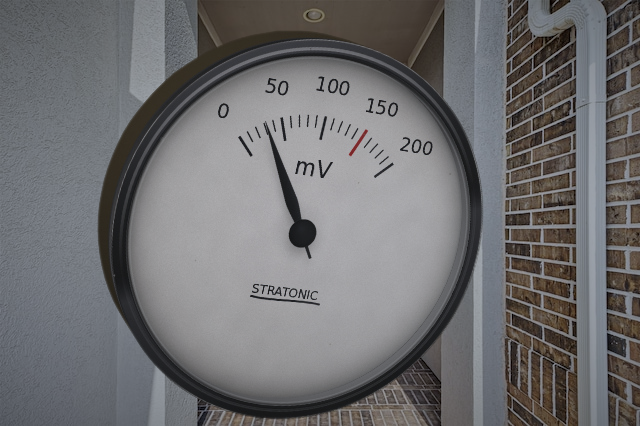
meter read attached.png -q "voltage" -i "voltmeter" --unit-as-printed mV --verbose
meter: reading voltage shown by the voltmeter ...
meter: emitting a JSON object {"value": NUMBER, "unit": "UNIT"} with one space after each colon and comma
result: {"value": 30, "unit": "mV"}
